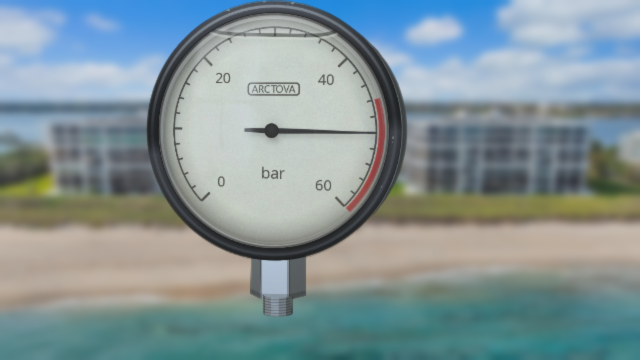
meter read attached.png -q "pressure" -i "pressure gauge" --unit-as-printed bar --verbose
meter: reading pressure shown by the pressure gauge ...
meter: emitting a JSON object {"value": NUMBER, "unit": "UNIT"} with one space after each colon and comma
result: {"value": 50, "unit": "bar"}
